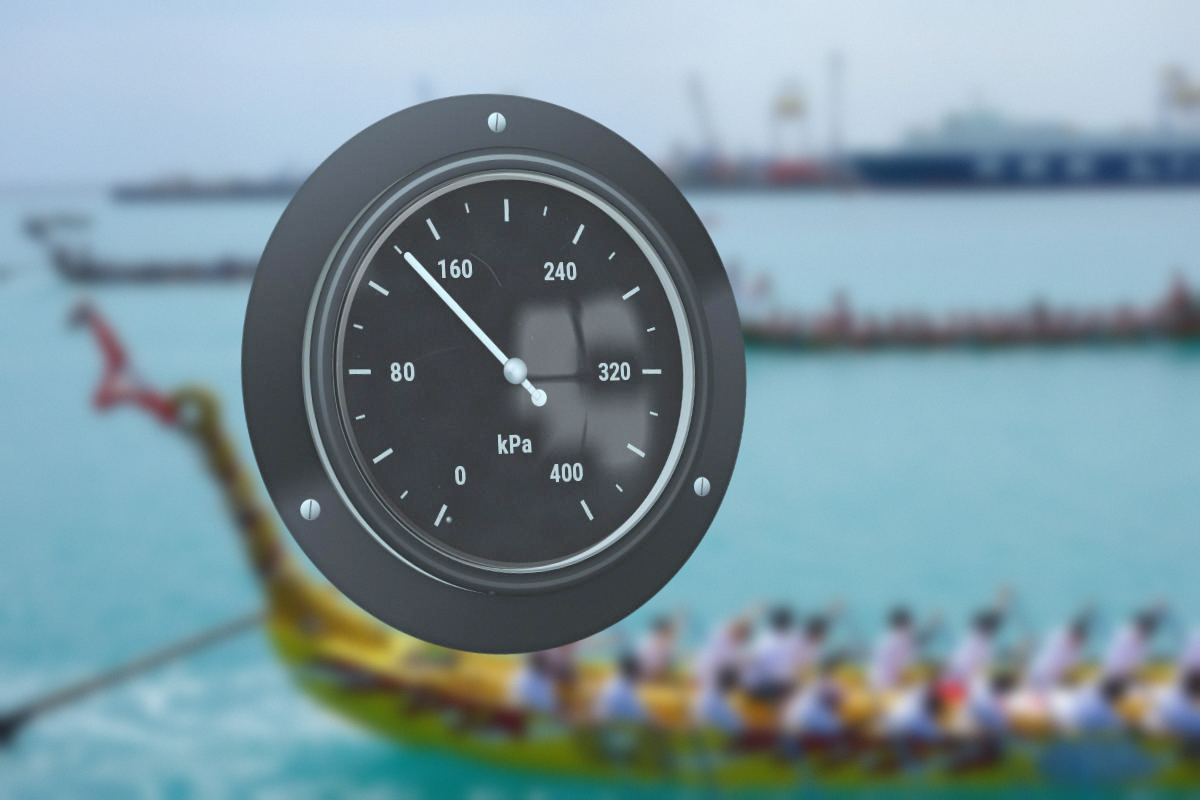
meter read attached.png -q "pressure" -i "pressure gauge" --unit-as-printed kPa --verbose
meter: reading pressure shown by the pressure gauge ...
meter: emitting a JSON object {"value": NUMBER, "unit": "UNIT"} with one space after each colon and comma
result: {"value": 140, "unit": "kPa"}
